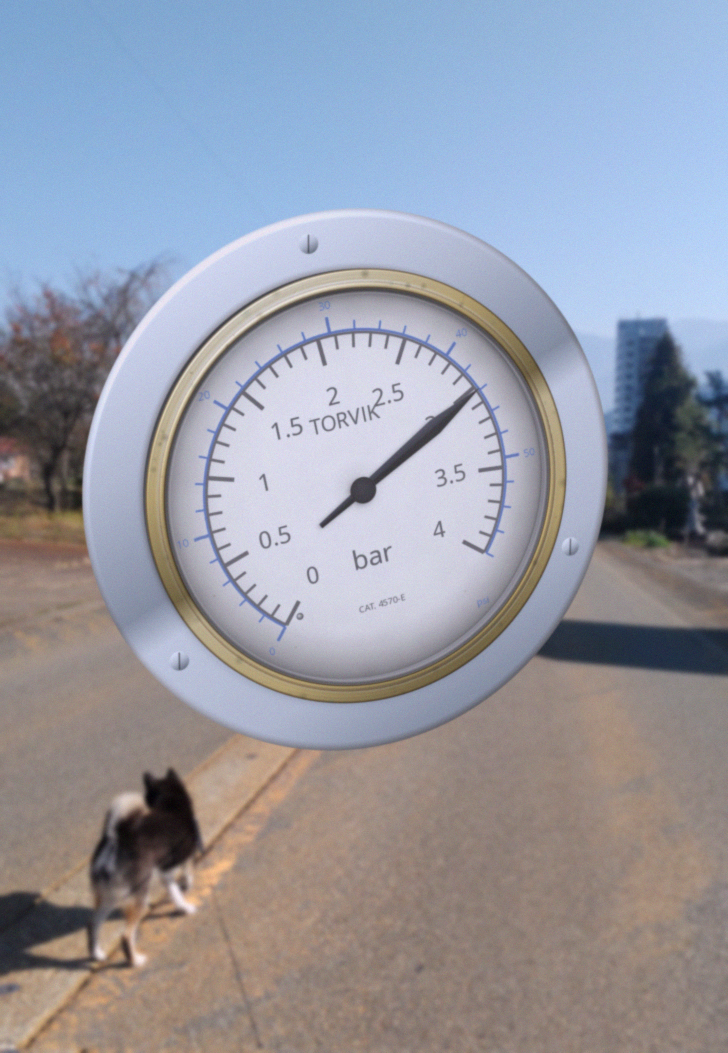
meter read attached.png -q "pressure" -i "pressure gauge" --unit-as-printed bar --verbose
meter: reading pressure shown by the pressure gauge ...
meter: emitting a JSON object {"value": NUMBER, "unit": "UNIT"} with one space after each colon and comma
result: {"value": 3, "unit": "bar"}
